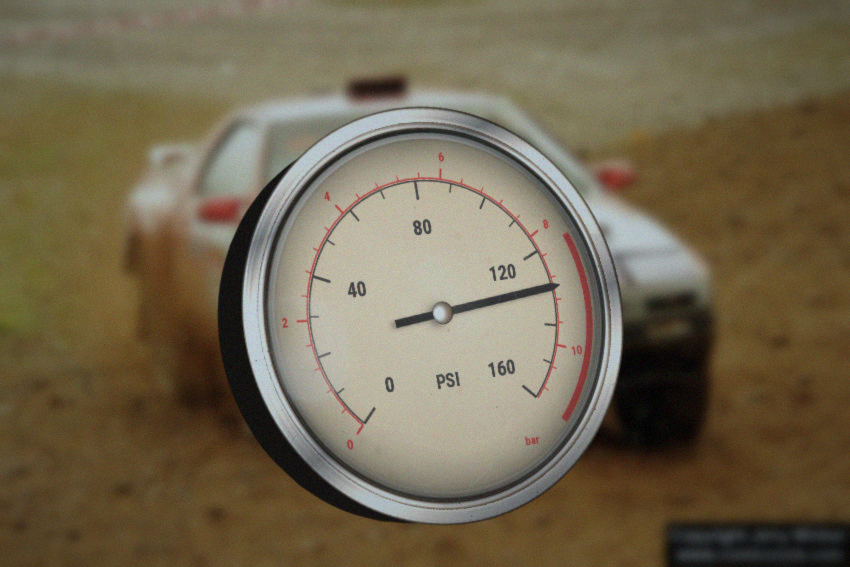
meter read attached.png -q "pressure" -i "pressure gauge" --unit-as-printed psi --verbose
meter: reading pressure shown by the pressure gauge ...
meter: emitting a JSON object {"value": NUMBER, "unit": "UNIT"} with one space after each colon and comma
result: {"value": 130, "unit": "psi"}
